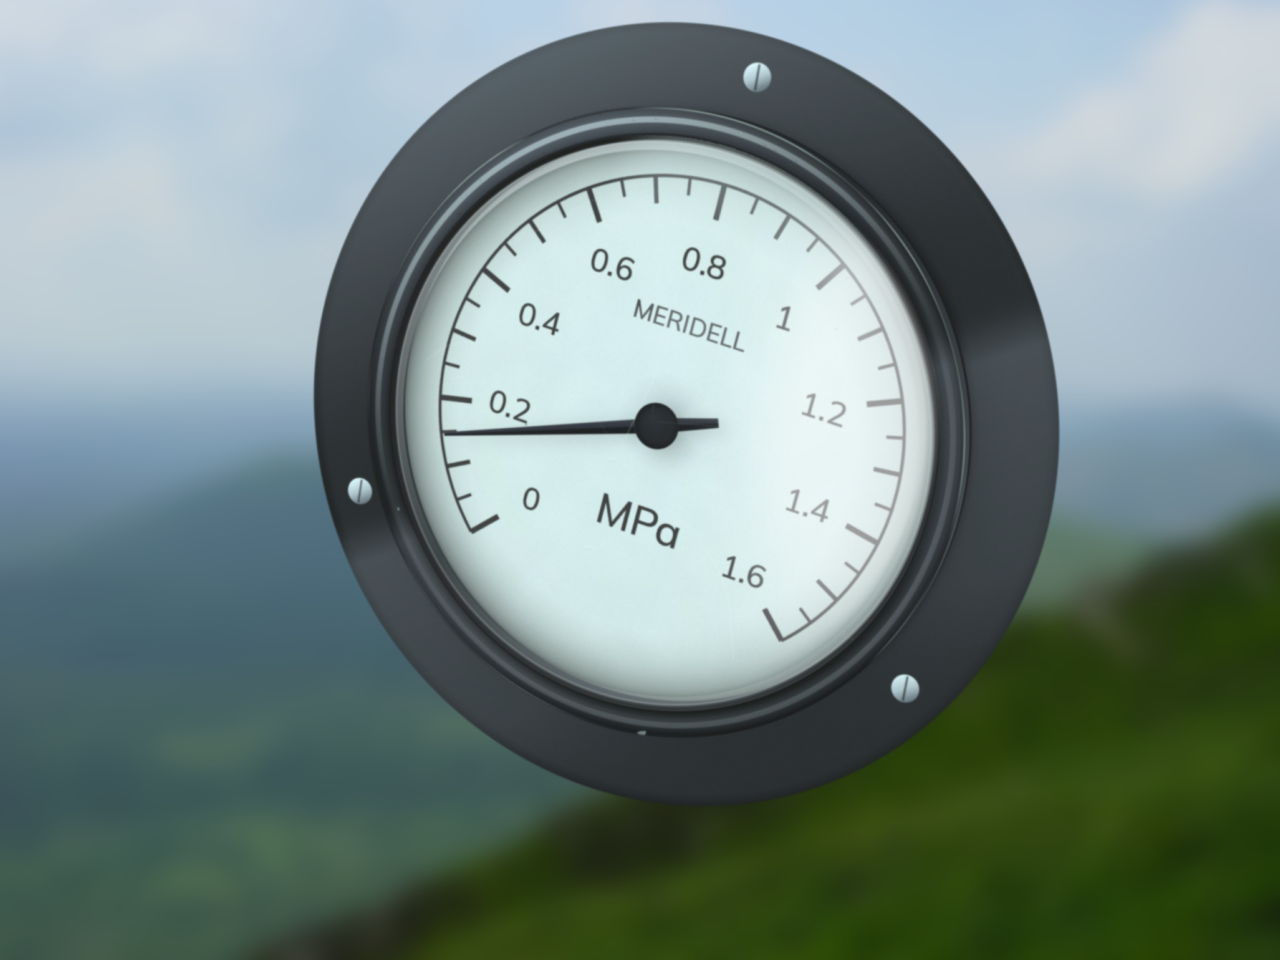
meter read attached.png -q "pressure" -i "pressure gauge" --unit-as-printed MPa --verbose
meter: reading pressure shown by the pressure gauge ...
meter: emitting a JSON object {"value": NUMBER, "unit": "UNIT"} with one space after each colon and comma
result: {"value": 0.15, "unit": "MPa"}
